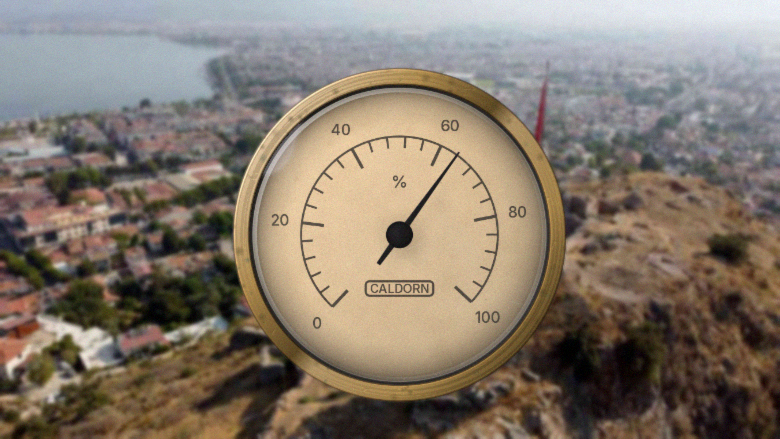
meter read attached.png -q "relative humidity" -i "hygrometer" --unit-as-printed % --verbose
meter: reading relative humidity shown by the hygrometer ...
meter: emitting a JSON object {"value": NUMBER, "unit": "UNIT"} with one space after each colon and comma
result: {"value": 64, "unit": "%"}
